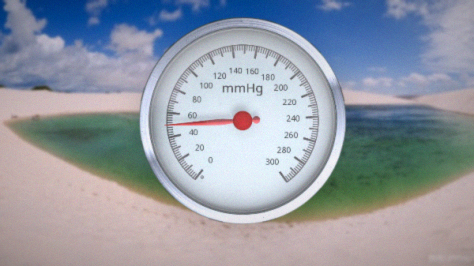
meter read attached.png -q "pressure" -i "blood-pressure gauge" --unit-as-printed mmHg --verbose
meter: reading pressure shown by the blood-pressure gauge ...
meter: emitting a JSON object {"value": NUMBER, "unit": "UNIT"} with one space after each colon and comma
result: {"value": 50, "unit": "mmHg"}
